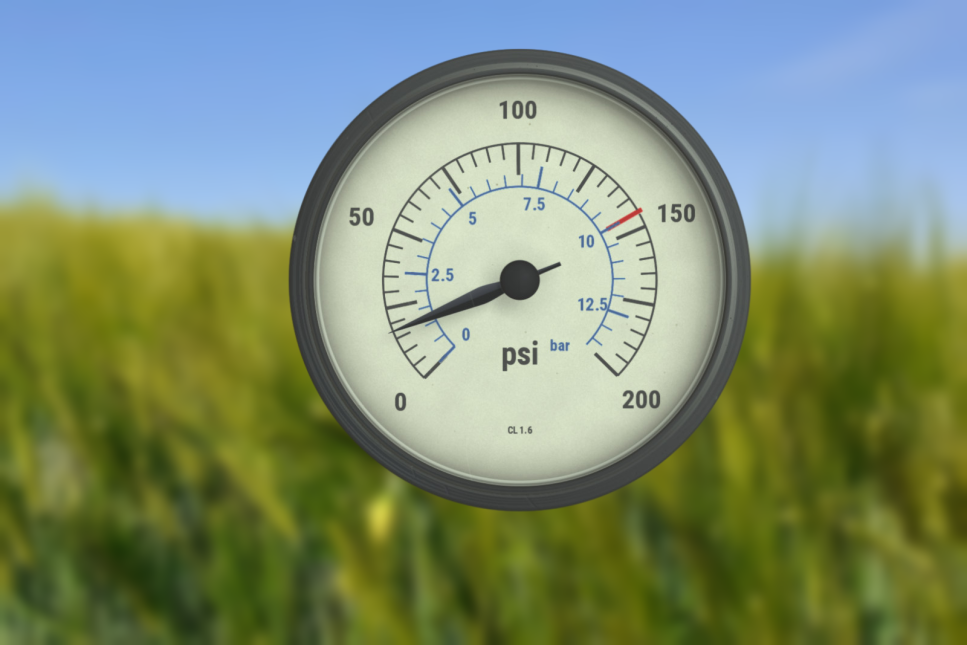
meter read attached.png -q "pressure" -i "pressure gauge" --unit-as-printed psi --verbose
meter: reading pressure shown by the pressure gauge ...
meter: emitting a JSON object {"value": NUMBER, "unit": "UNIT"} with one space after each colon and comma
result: {"value": 17.5, "unit": "psi"}
